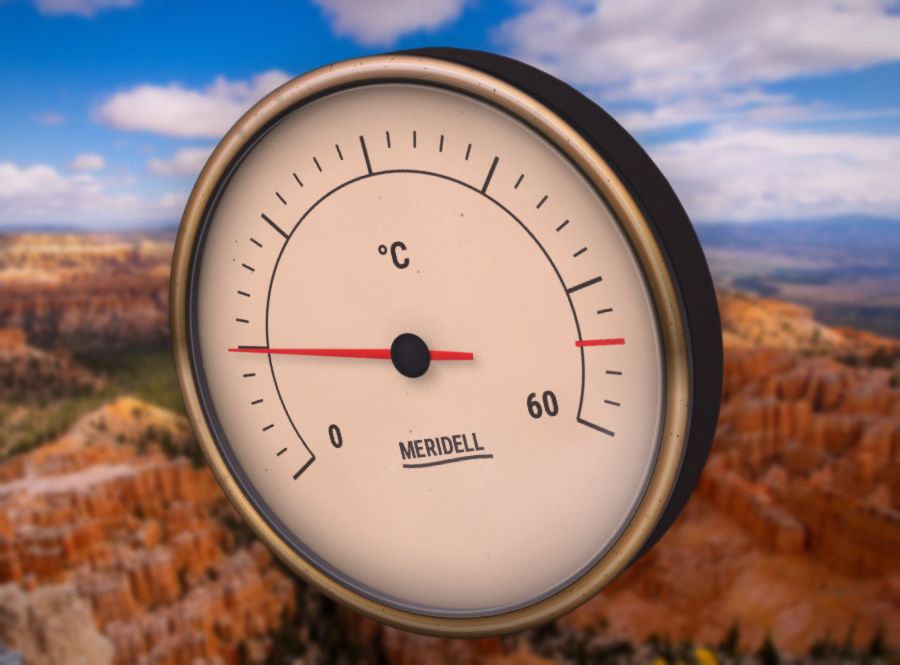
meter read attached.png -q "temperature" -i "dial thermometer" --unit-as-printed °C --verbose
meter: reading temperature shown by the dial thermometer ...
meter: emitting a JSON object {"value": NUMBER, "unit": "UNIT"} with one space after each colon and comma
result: {"value": 10, "unit": "°C"}
